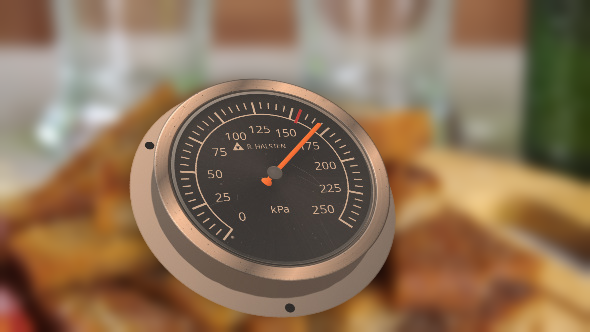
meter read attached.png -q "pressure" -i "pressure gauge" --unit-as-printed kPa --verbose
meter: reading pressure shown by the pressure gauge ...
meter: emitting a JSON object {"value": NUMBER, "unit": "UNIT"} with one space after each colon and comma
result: {"value": 170, "unit": "kPa"}
